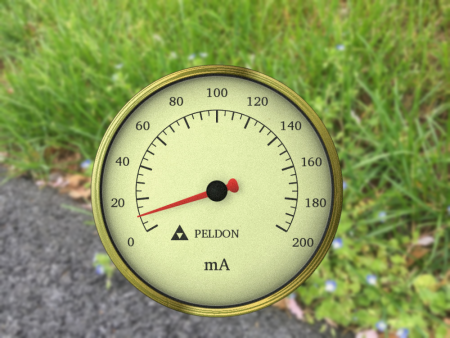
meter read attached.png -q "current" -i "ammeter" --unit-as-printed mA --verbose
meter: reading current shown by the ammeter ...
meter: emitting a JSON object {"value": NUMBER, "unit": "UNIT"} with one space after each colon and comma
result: {"value": 10, "unit": "mA"}
